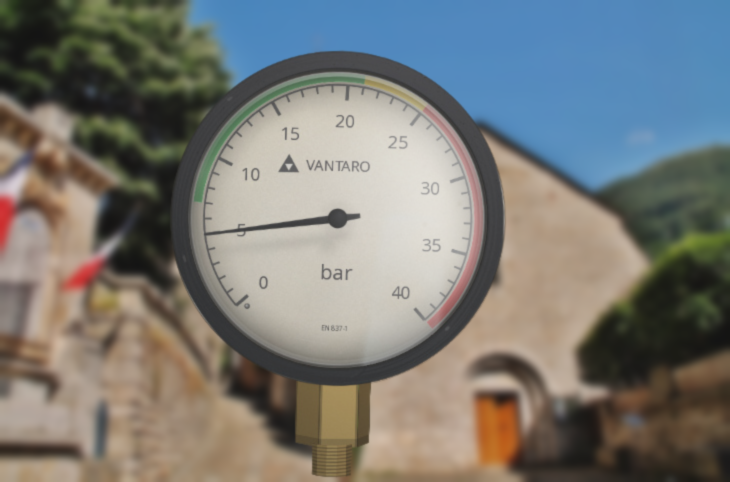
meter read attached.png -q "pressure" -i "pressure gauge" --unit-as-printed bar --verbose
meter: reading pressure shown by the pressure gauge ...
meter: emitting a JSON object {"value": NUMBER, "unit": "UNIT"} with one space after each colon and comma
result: {"value": 5, "unit": "bar"}
